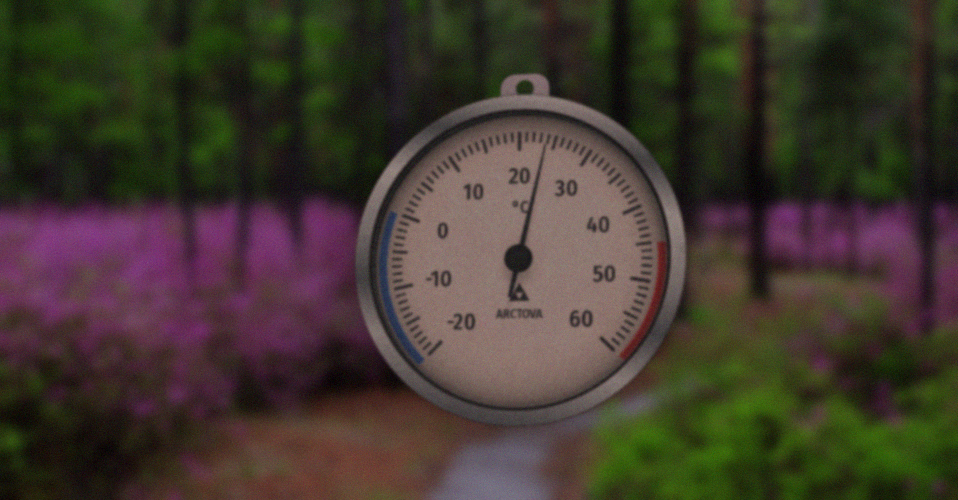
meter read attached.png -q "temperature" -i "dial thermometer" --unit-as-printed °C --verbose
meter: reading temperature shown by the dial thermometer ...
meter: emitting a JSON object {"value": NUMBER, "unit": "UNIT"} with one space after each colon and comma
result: {"value": 24, "unit": "°C"}
